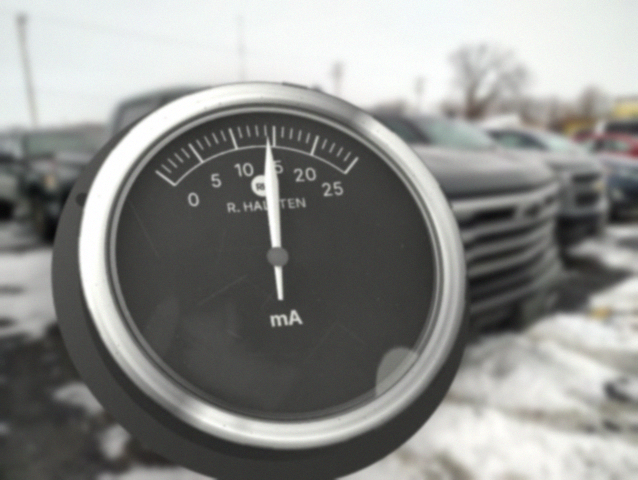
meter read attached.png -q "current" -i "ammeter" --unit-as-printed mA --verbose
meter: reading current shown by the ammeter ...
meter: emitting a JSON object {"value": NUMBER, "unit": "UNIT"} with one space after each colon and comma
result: {"value": 14, "unit": "mA"}
